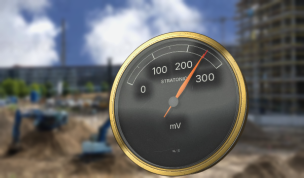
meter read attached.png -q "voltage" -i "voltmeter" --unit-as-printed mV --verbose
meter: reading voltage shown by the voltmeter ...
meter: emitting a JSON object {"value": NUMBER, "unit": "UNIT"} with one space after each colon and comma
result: {"value": 250, "unit": "mV"}
